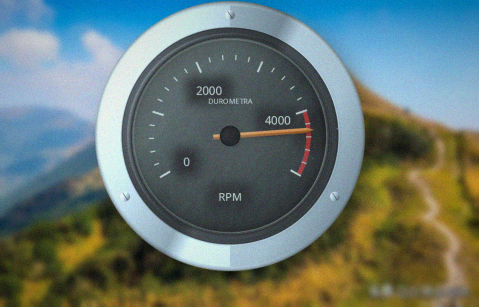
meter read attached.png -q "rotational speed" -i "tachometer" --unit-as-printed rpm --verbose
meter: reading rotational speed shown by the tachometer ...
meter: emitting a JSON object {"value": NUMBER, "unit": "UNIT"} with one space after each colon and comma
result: {"value": 4300, "unit": "rpm"}
